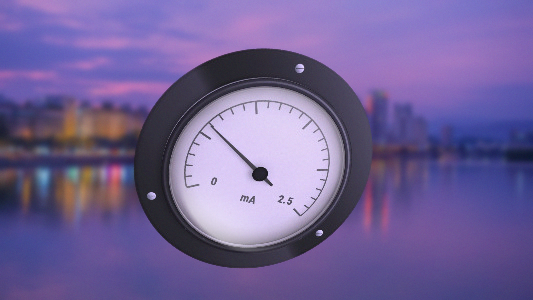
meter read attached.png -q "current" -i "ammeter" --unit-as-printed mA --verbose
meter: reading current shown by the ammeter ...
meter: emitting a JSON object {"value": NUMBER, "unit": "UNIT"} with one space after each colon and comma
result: {"value": 0.6, "unit": "mA"}
